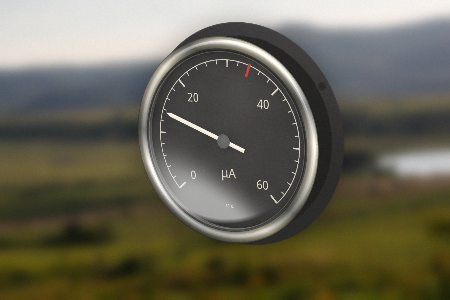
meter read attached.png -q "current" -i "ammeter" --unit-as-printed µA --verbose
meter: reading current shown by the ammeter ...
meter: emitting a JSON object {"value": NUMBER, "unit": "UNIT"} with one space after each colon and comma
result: {"value": 14, "unit": "µA"}
